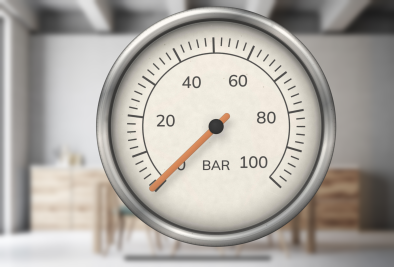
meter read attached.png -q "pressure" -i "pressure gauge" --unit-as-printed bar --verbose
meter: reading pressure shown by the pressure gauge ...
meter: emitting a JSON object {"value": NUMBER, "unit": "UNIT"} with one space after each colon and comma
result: {"value": 1, "unit": "bar"}
